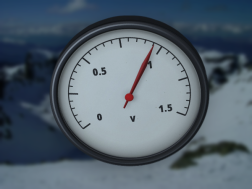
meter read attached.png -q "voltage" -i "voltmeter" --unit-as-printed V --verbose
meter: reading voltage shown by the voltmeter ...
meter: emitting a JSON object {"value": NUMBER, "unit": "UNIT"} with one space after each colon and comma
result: {"value": 0.95, "unit": "V"}
